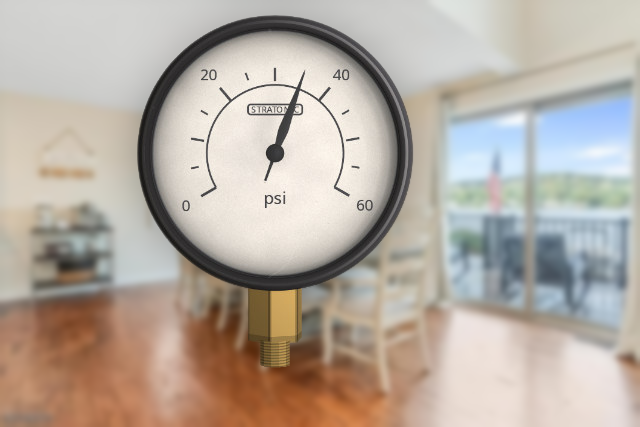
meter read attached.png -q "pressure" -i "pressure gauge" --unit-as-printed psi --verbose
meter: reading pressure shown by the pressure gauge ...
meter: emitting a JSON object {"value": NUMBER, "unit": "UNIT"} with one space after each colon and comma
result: {"value": 35, "unit": "psi"}
